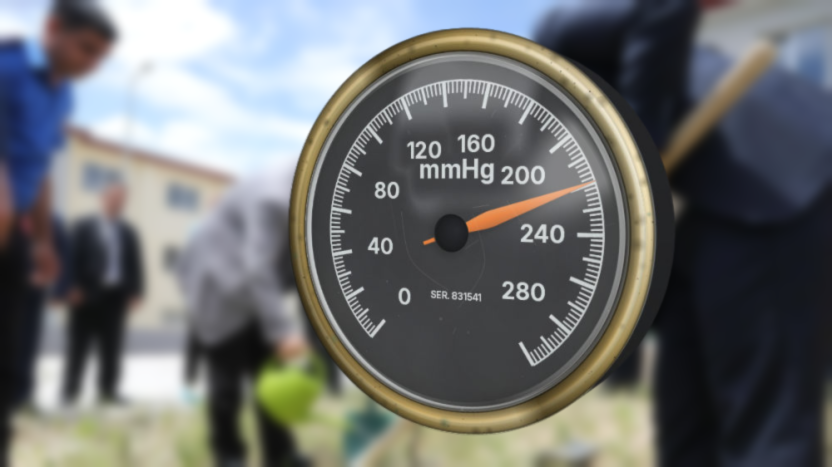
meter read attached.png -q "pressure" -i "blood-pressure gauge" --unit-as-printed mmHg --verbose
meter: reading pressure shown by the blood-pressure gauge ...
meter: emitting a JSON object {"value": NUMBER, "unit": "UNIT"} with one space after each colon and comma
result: {"value": 220, "unit": "mmHg"}
